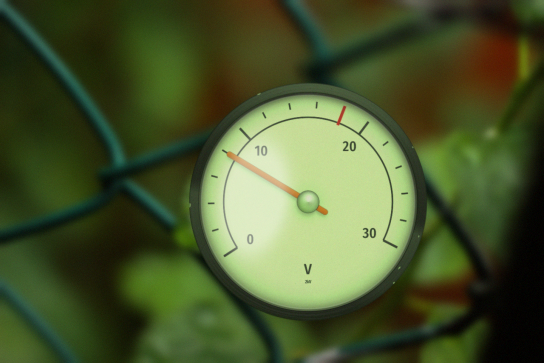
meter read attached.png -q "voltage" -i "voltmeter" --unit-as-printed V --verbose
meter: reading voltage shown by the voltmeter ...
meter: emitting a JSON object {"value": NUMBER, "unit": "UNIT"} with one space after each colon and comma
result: {"value": 8, "unit": "V"}
